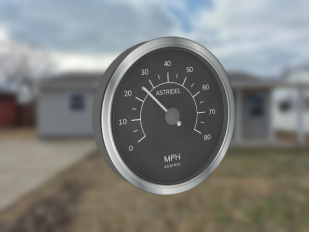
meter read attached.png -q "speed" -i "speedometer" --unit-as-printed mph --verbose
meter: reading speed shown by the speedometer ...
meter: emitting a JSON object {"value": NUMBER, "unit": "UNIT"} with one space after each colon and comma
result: {"value": 25, "unit": "mph"}
